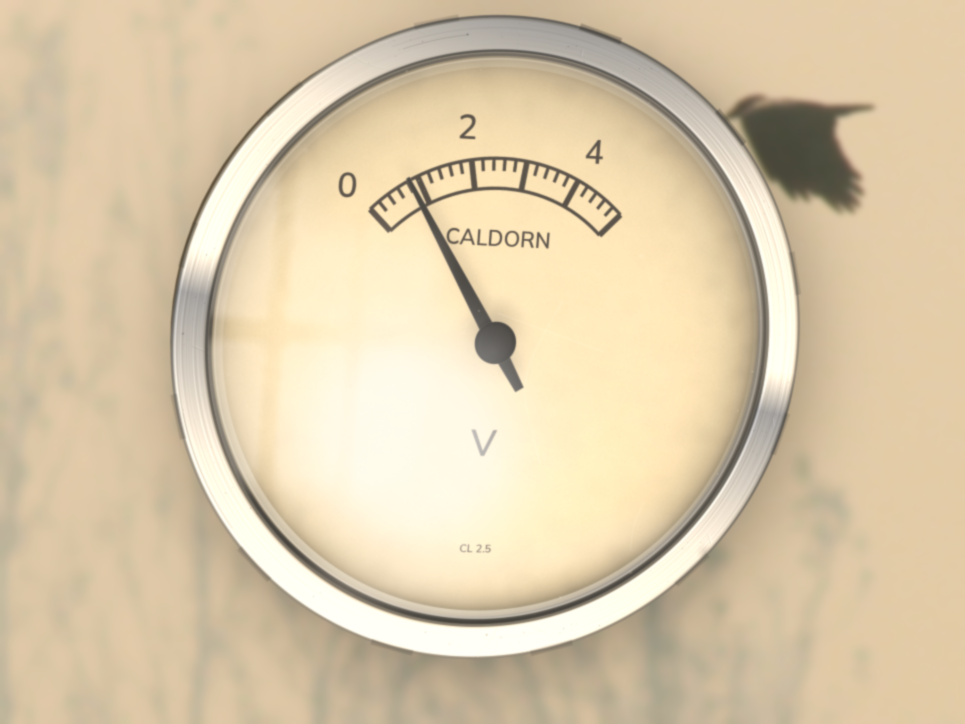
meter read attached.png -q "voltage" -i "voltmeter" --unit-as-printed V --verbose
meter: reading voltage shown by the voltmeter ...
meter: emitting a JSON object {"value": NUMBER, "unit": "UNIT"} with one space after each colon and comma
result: {"value": 0.8, "unit": "V"}
